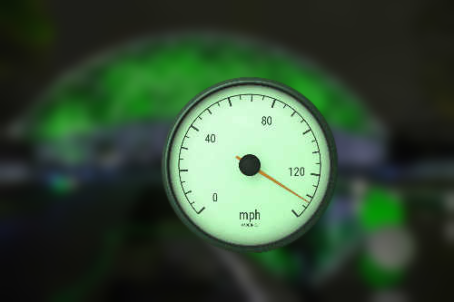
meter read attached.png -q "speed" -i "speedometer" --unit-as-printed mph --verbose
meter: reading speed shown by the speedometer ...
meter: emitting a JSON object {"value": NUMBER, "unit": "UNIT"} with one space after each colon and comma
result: {"value": 132.5, "unit": "mph"}
